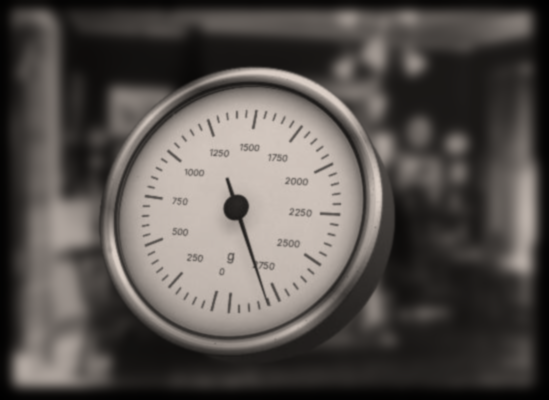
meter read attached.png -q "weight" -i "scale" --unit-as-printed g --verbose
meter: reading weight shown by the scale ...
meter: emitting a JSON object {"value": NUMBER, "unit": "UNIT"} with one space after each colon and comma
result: {"value": 2800, "unit": "g"}
